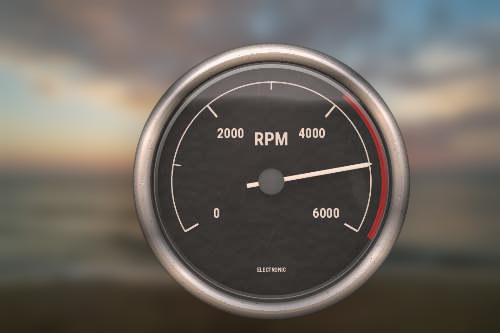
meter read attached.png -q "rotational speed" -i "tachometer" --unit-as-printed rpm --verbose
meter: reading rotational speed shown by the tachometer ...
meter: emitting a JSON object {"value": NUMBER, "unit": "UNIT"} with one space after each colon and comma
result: {"value": 5000, "unit": "rpm"}
